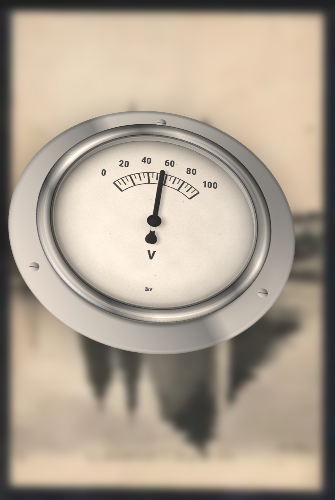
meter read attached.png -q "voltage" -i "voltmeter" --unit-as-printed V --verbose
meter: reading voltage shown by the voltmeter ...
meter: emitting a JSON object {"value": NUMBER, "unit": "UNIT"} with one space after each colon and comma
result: {"value": 55, "unit": "V"}
